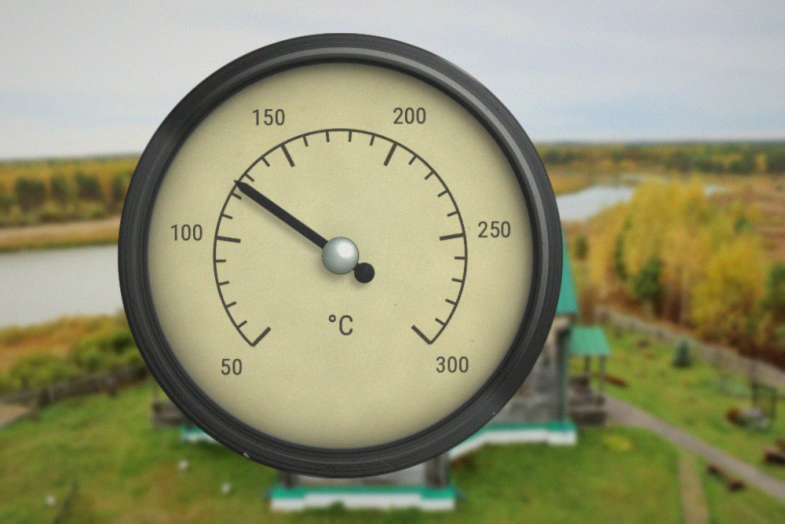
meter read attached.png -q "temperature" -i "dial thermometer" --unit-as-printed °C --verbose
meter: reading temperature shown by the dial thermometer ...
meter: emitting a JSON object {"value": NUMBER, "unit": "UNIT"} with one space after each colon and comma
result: {"value": 125, "unit": "°C"}
